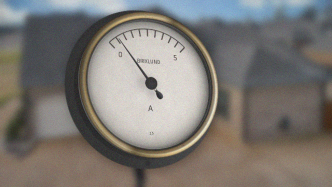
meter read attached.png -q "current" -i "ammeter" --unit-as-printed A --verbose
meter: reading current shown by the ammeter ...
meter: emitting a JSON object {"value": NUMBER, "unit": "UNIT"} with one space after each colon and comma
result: {"value": 0.5, "unit": "A"}
